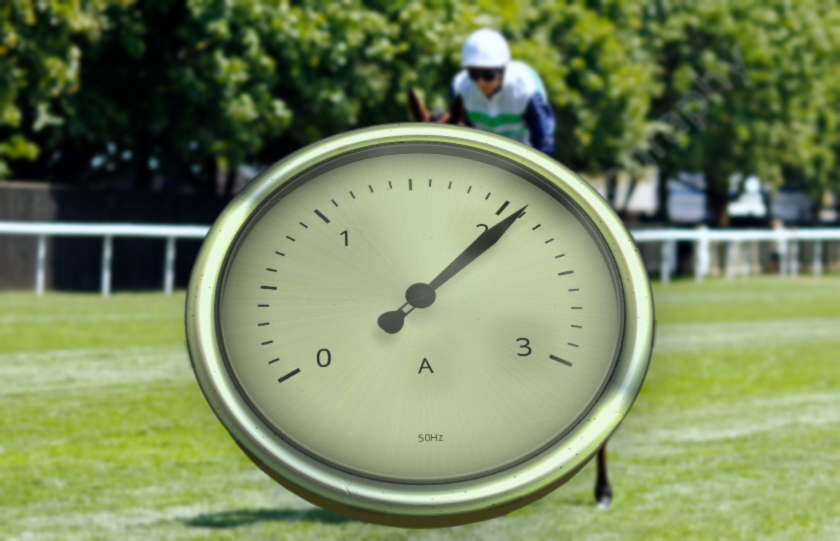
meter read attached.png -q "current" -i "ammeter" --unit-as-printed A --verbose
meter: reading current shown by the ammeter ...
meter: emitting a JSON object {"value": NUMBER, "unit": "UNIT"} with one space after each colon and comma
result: {"value": 2.1, "unit": "A"}
